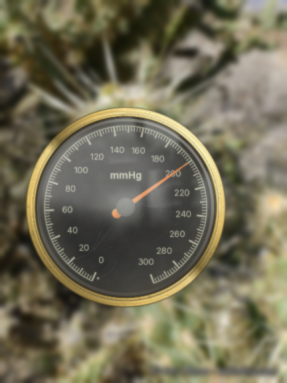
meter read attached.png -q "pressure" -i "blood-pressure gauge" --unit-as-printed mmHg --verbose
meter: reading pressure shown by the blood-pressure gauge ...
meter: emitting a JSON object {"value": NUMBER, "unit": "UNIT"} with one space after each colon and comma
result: {"value": 200, "unit": "mmHg"}
